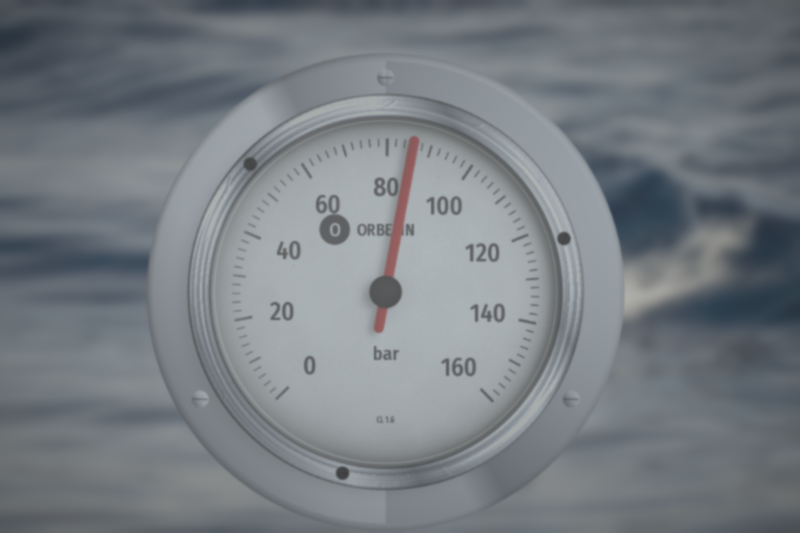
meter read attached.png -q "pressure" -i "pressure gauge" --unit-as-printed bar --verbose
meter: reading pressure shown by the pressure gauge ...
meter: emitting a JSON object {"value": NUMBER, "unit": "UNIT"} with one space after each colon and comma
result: {"value": 86, "unit": "bar"}
